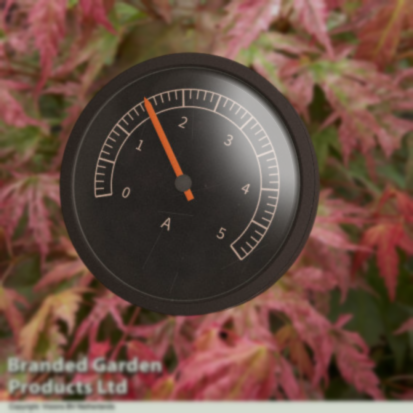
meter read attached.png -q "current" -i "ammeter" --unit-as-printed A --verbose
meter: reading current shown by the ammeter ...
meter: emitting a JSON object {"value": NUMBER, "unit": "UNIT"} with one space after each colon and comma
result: {"value": 1.5, "unit": "A"}
